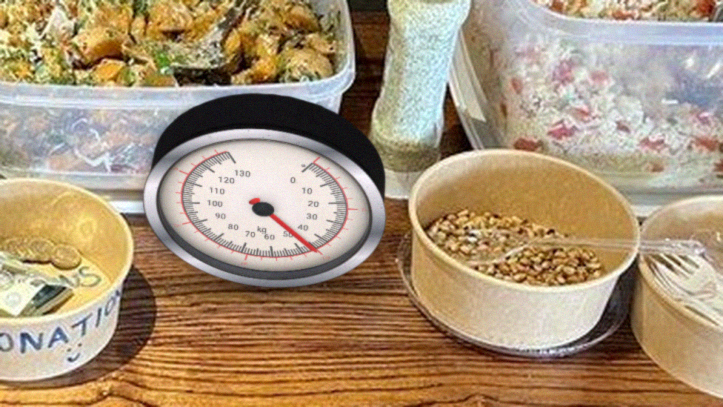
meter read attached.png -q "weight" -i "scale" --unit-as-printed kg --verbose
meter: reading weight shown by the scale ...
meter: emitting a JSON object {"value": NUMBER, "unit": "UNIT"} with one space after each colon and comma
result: {"value": 45, "unit": "kg"}
